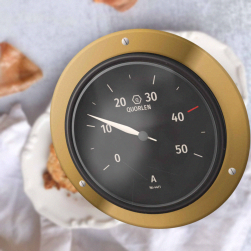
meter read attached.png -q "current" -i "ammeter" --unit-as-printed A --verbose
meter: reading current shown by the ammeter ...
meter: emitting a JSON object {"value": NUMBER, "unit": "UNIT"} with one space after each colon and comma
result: {"value": 12.5, "unit": "A"}
